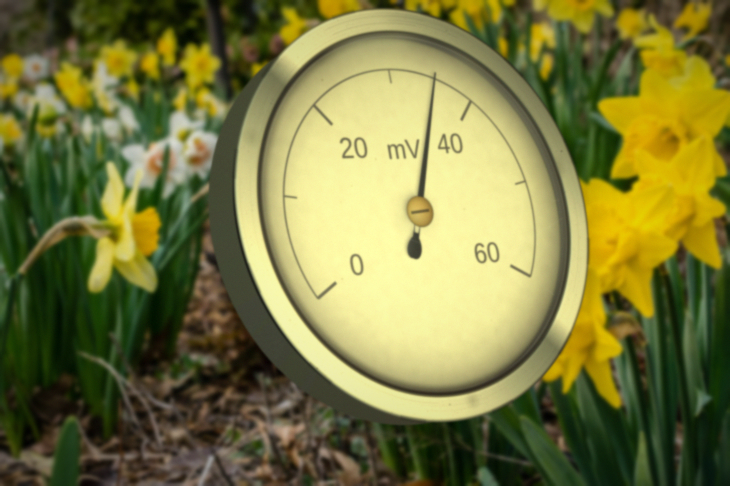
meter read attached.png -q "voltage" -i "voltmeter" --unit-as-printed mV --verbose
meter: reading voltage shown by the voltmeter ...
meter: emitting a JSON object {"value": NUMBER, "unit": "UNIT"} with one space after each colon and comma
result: {"value": 35, "unit": "mV"}
